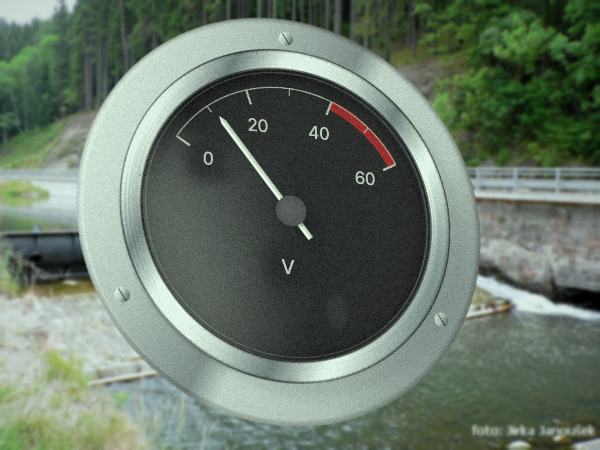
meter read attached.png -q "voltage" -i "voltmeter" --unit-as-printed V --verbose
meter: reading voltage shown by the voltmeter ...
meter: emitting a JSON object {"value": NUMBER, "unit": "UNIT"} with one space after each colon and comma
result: {"value": 10, "unit": "V"}
